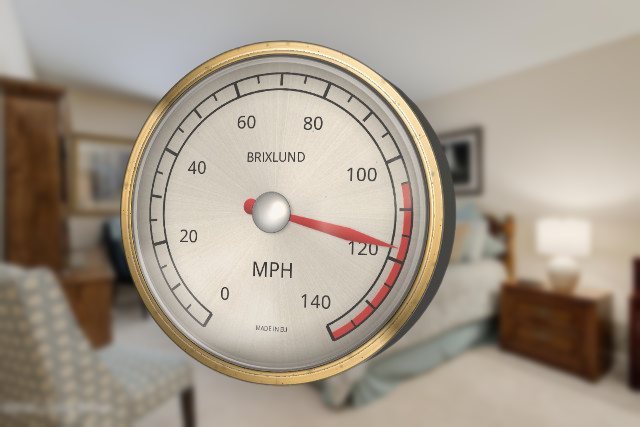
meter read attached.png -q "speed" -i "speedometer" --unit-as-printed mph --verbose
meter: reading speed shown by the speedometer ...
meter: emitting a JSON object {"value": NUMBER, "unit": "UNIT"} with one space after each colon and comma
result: {"value": 117.5, "unit": "mph"}
